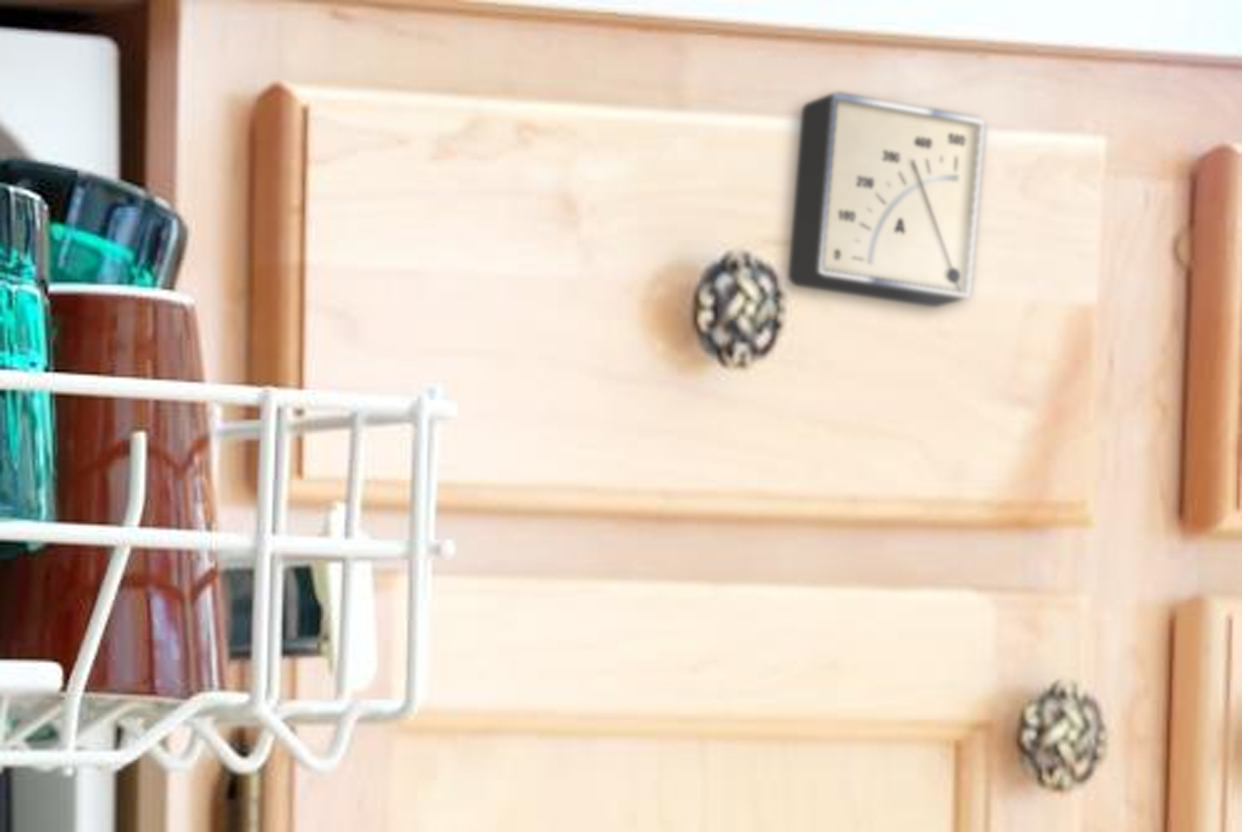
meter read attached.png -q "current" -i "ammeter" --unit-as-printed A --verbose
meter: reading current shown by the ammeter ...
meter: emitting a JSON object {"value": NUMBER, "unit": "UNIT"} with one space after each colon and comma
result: {"value": 350, "unit": "A"}
